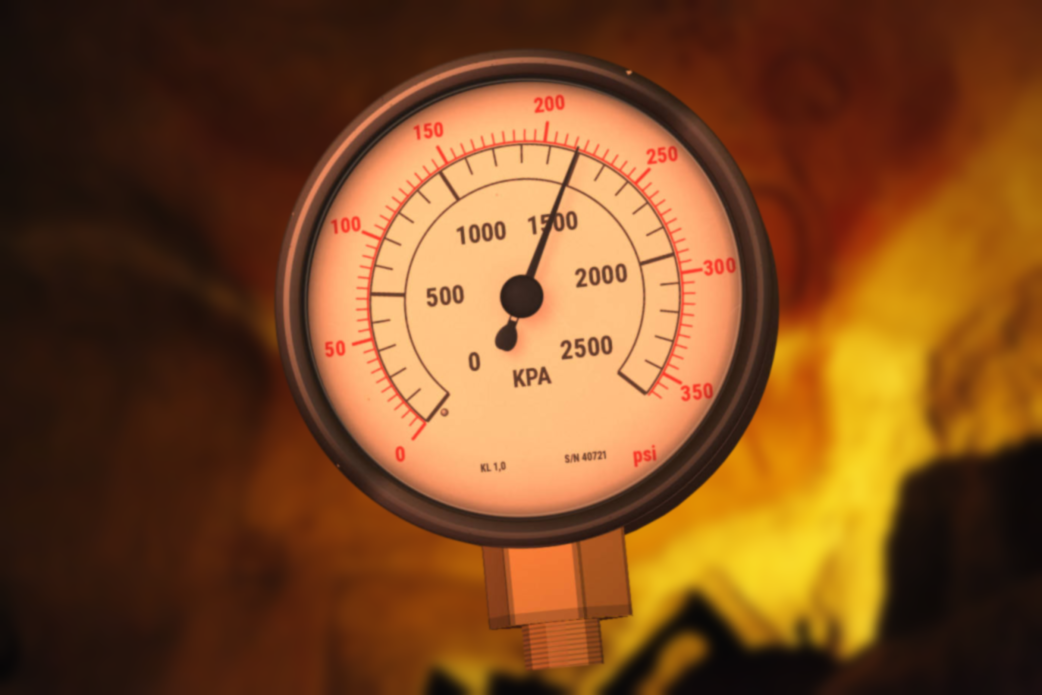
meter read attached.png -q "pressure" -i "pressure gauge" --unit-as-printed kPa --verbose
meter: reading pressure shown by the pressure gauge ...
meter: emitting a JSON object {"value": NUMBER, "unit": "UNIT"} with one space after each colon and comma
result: {"value": 1500, "unit": "kPa"}
